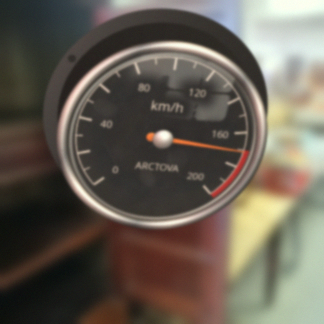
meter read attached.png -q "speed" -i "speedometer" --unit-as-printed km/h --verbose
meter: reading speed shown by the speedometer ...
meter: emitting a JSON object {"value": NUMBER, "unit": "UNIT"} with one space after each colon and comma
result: {"value": 170, "unit": "km/h"}
